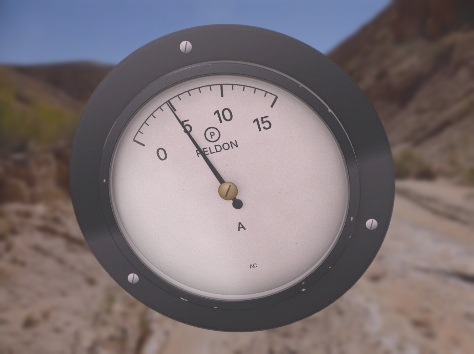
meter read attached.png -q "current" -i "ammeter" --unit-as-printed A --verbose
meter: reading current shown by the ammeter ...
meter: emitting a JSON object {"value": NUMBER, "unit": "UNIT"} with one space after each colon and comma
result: {"value": 5, "unit": "A"}
